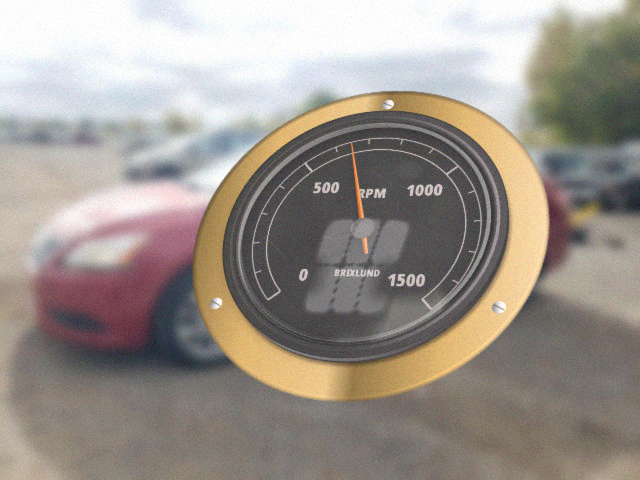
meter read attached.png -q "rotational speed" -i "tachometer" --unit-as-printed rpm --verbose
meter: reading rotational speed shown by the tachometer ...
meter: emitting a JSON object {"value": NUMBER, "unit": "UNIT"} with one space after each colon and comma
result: {"value": 650, "unit": "rpm"}
